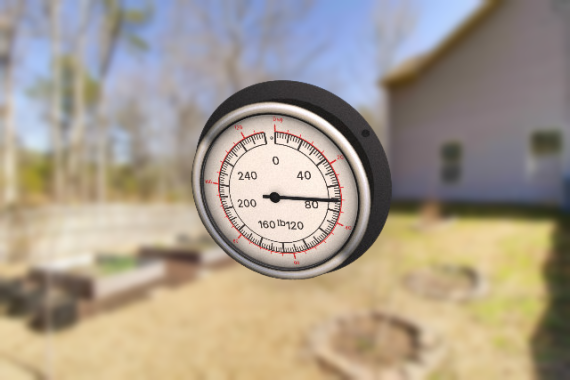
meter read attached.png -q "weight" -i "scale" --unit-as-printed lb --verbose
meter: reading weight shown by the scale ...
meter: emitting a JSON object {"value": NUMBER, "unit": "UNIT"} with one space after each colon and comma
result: {"value": 70, "unit": "lb"}
